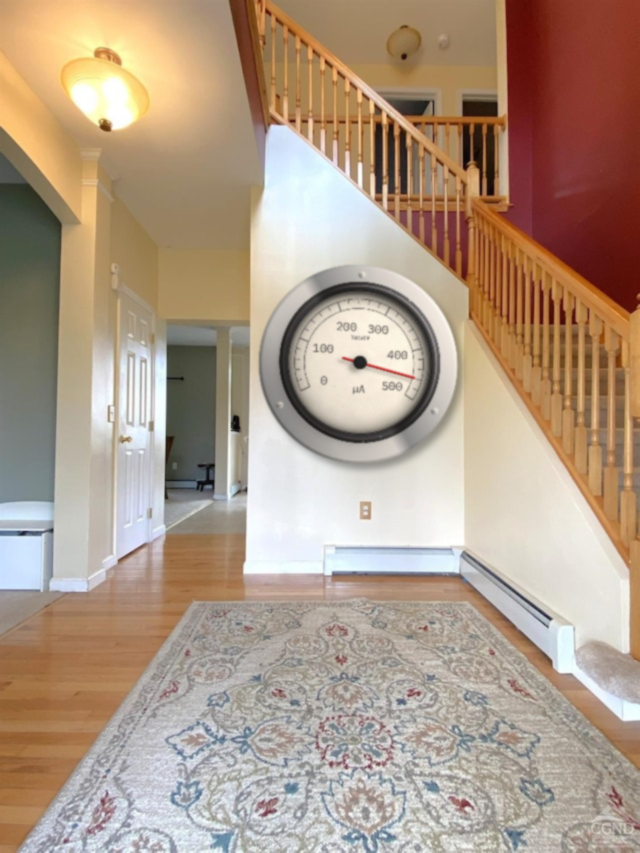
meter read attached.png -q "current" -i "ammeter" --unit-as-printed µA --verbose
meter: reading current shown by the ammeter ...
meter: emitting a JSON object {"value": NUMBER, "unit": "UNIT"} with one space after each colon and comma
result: {"value": 460, "unit": "µA"}
